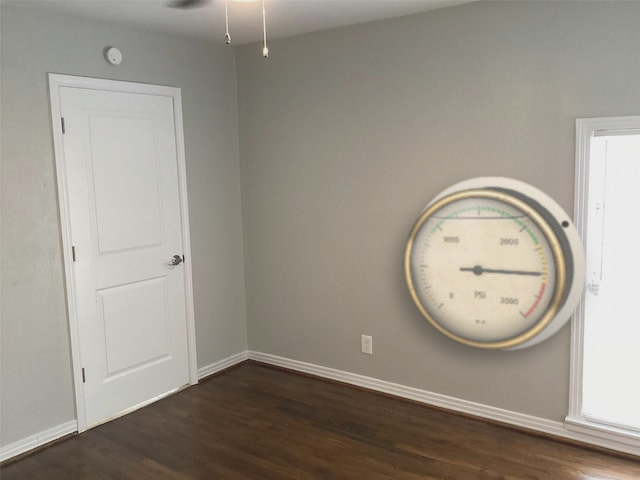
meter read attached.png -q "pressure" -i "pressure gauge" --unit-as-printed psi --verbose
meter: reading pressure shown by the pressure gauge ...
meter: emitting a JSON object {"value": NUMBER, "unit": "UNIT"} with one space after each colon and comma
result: {"value": 2500, "unit": "psi"}
